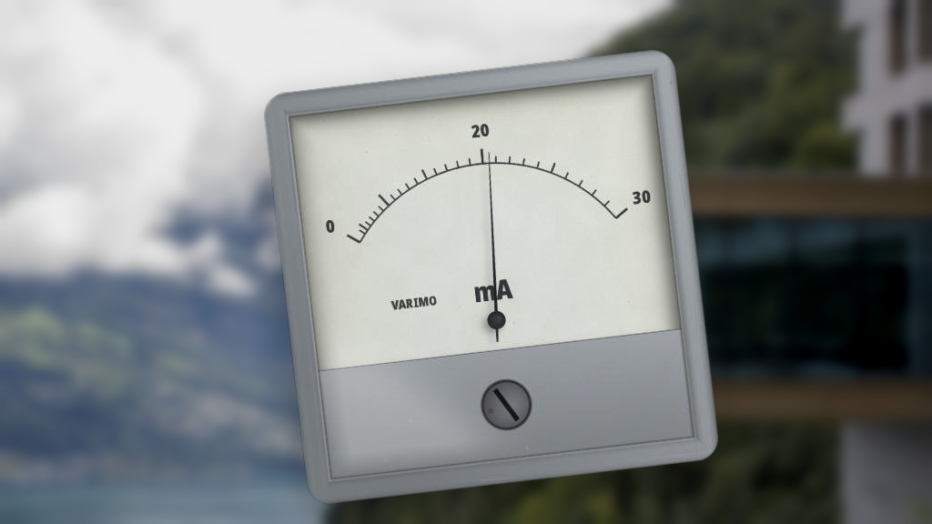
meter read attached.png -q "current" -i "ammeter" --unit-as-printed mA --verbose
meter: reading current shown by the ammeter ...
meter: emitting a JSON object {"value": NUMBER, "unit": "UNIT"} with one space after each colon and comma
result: {"value": 20.5, "unit": "mA"}
